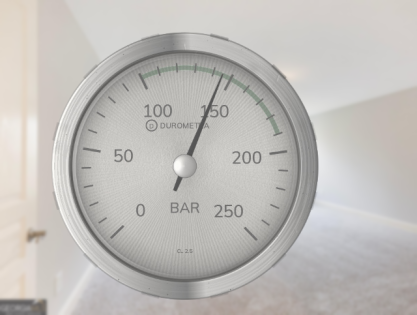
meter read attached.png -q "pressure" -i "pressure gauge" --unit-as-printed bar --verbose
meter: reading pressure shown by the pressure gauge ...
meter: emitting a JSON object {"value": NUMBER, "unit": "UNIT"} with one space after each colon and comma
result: {"value": 145, "unit": "bar"}
